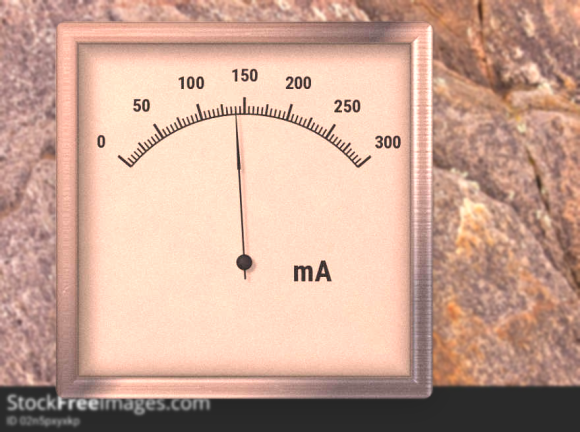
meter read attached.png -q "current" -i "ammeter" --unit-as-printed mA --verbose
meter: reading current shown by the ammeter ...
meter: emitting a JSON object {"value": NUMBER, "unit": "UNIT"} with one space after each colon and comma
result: {"value": 140, "unit": "mA"}
